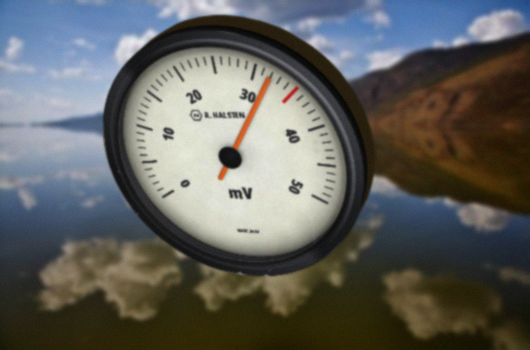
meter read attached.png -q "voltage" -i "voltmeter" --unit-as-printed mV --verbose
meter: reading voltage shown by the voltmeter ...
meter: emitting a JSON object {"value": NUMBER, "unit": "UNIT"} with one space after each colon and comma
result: {"value": 32, "unit": "mV"}
